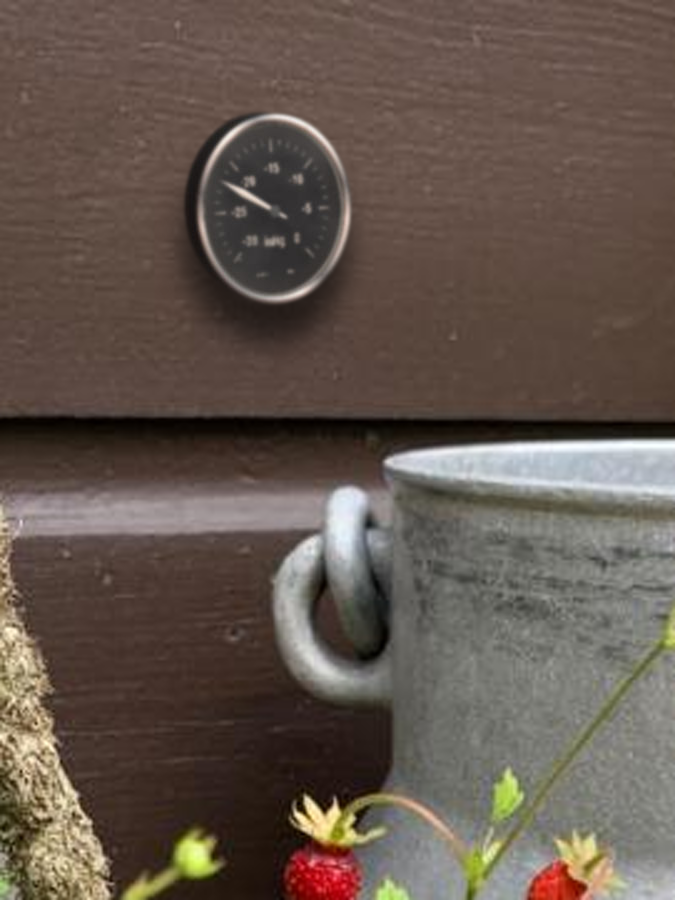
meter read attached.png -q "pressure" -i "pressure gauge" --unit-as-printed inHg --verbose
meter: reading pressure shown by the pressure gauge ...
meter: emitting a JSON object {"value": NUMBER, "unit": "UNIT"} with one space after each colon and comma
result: {"value": -22, "unit": "inHg"}
